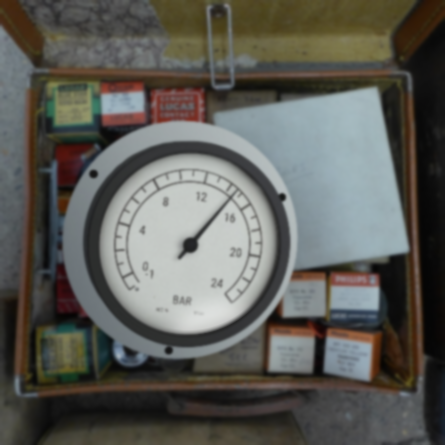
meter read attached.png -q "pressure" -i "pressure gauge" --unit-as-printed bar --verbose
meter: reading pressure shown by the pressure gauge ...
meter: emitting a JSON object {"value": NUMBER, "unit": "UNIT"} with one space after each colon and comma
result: {"value": 14.5, "unit": "bar"}
